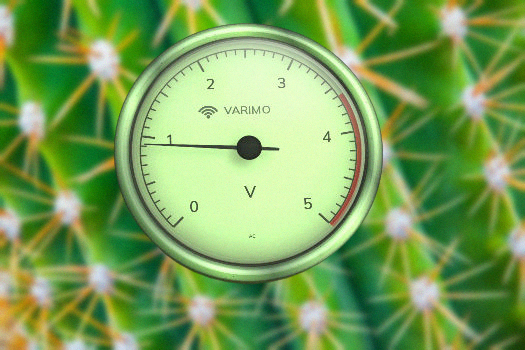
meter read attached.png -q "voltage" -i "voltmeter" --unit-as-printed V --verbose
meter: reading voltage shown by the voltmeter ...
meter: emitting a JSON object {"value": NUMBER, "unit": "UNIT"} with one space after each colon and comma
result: {"value": 0.9, "unit": "V"}
